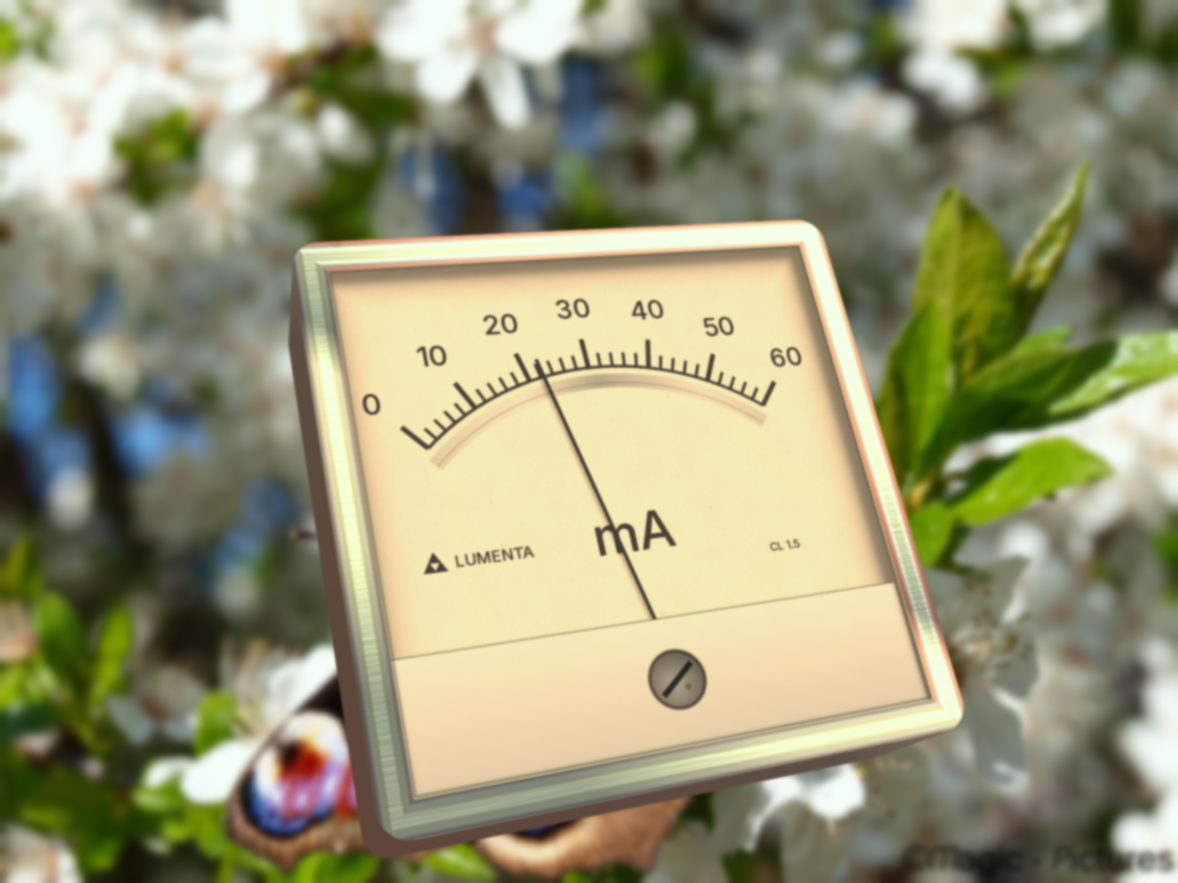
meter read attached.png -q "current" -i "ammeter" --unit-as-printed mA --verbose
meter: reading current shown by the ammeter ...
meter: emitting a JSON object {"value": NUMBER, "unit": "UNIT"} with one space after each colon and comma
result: {"value": 22, "unit": "mA"}
